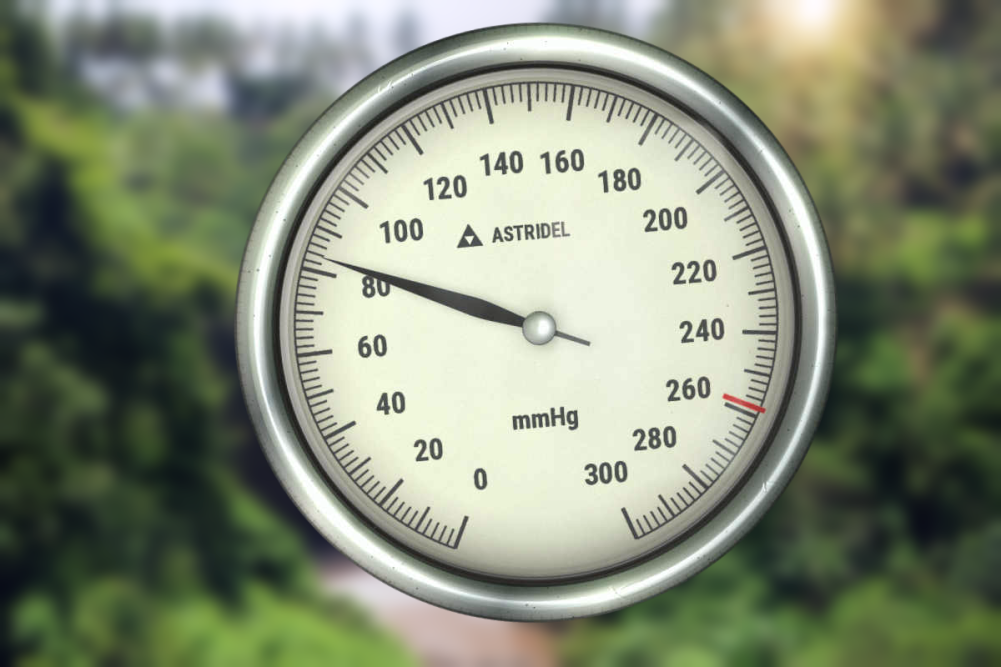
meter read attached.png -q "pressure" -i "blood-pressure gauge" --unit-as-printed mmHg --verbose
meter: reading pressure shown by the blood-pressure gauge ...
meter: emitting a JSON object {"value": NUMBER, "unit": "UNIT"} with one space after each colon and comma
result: {"value": 84, "unit": "mmHg"}
